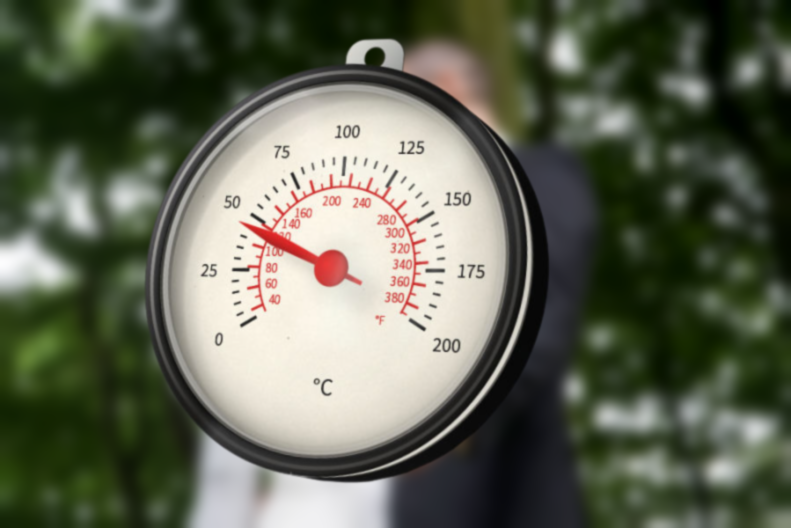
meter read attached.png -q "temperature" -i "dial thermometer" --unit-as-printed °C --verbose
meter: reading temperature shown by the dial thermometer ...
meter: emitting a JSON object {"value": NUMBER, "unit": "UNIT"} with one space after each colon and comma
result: {"value": 45, "unit": "°C"}
